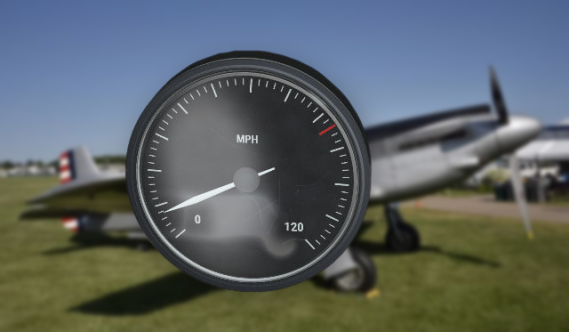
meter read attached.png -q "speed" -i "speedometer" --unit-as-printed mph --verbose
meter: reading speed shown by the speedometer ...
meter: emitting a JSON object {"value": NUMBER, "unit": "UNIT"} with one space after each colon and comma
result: {"value": 8, "unit": "mph"}
